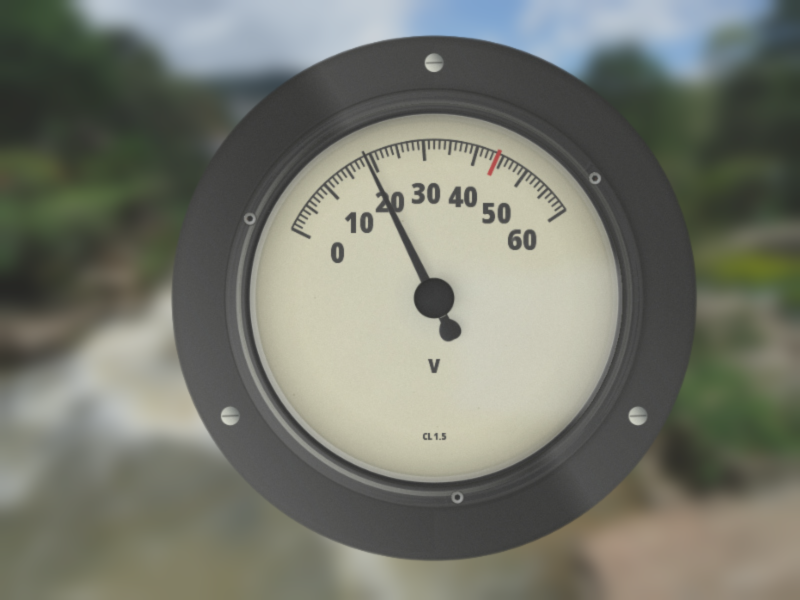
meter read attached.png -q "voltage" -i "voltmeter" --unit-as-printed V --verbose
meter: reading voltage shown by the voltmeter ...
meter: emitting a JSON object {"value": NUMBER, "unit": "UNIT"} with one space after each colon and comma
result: {"value": 19, "unit": "V"}
